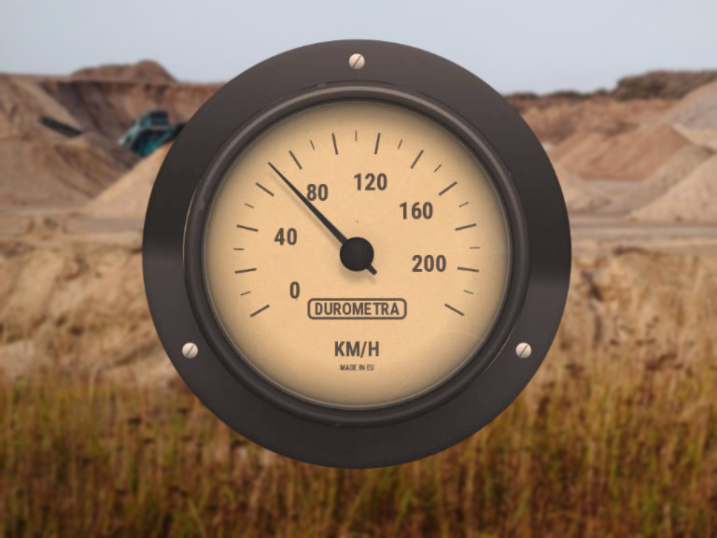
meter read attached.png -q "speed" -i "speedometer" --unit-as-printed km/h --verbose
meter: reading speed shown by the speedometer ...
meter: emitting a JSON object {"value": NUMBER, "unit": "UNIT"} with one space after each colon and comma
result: {"value": 70, "unit": "km/h"}
